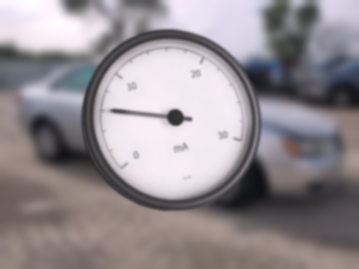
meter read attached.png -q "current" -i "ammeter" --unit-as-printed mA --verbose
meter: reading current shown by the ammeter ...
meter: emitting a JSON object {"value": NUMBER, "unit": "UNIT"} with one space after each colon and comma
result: {"value": 6, "unit": "mA"}
